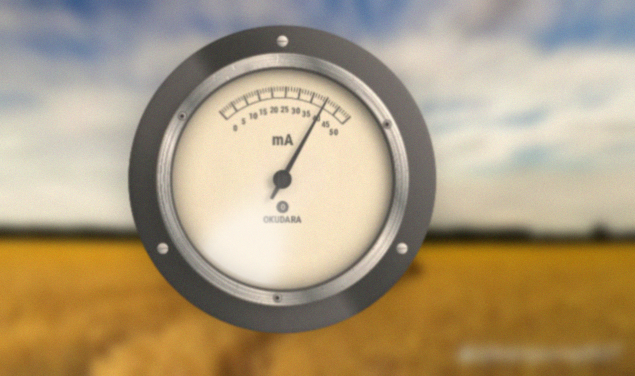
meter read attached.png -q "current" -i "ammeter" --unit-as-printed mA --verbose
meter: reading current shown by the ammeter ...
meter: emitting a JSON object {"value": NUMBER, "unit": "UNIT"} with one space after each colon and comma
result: {"value": 40, "unit": "mA"}
